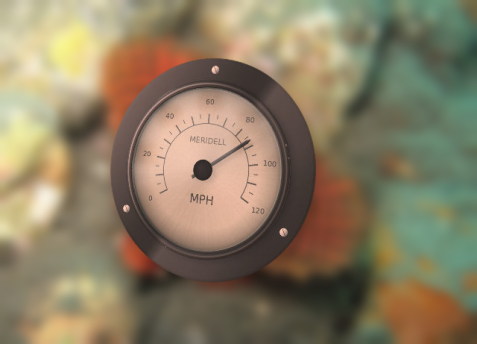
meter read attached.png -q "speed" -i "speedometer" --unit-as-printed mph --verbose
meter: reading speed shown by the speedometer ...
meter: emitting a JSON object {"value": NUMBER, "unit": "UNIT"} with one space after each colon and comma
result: {"value": 87.5, "unit": "mph"}
